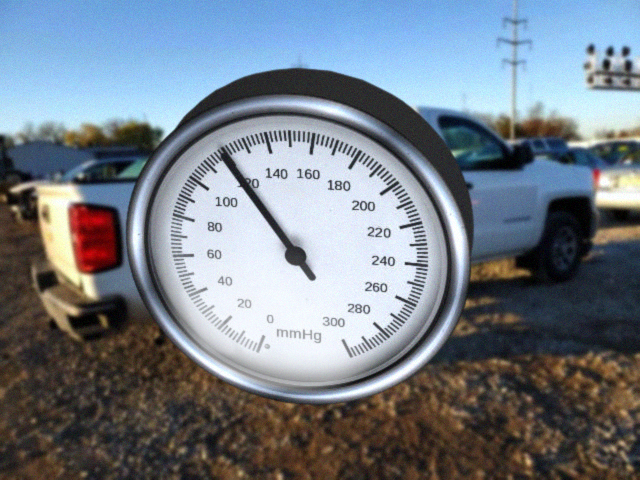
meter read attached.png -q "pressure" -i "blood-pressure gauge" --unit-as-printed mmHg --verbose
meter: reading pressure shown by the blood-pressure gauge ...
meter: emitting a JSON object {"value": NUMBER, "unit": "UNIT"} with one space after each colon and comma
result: {"value": 120, "unit": "mmHg"}
